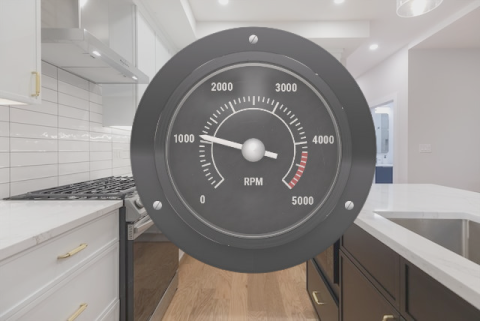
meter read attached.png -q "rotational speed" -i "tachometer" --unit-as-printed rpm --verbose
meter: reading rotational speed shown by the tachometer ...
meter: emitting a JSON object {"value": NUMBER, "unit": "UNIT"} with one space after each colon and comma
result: {"value": 1100, "unit": "rpm"}
